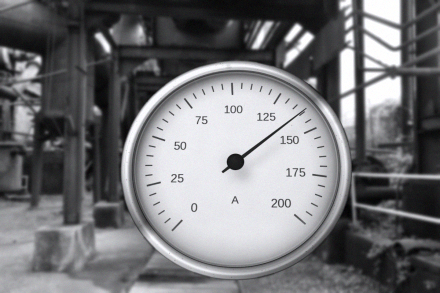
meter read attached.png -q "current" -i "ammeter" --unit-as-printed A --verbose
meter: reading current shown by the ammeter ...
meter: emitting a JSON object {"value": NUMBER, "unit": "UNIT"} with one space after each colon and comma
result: {"value": 140, "unit": "A"}
